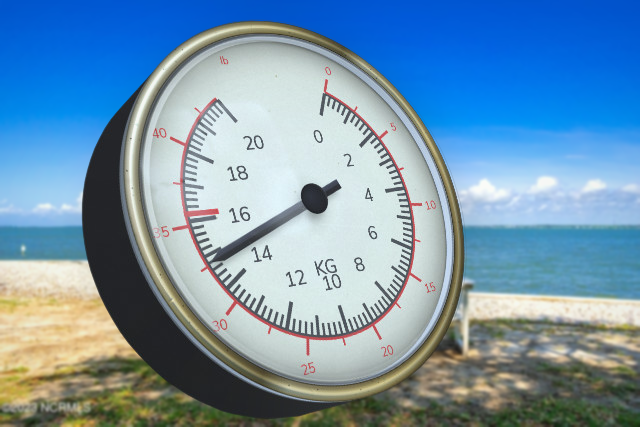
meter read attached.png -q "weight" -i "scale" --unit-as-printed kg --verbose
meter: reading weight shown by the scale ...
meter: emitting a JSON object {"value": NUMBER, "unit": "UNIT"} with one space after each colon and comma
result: {"value": 14.8, "unit": "kg"}
